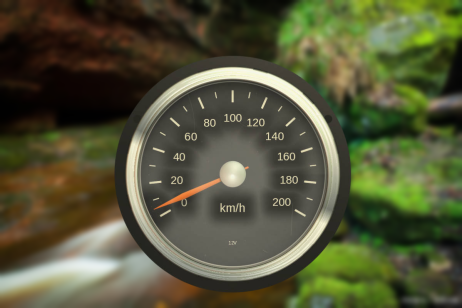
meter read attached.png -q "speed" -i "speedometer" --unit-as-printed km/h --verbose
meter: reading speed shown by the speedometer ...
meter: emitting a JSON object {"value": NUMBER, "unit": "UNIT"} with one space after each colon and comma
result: {"value": 5, "unit": "km/h"}
